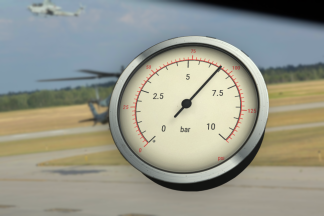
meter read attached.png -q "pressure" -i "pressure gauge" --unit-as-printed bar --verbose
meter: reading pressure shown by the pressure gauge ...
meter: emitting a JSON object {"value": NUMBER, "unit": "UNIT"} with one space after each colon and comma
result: {"value": 6.5, "unit": "bar"}
